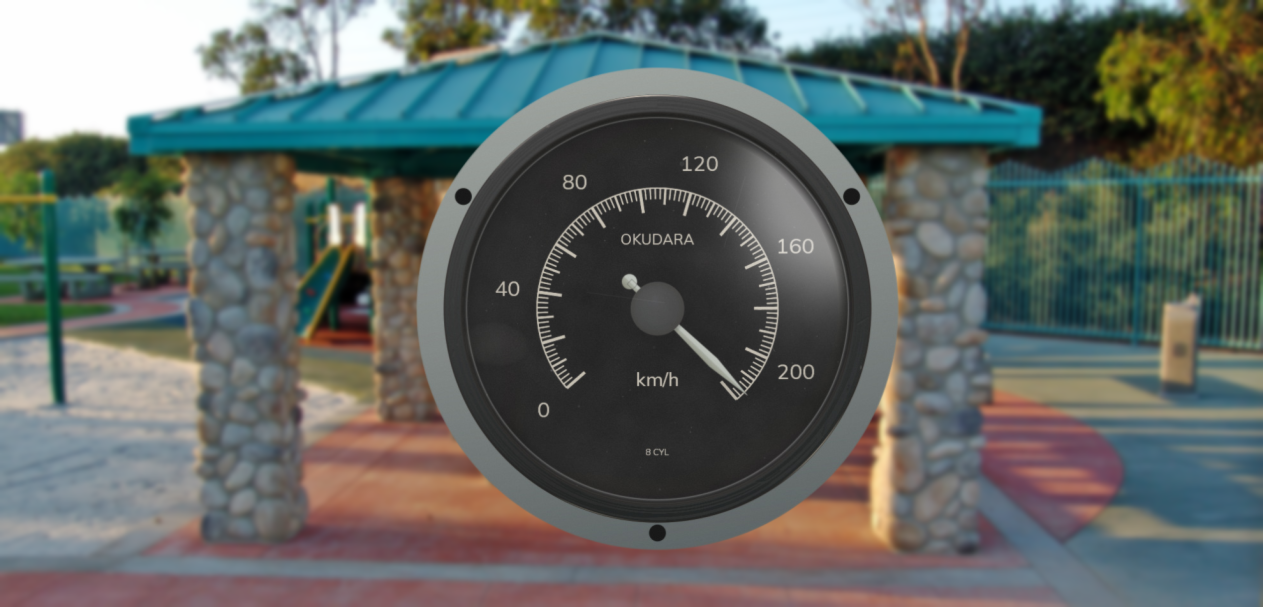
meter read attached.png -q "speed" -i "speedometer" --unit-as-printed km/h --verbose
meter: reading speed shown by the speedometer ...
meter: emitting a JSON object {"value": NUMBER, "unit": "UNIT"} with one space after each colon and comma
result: {"value": 216, "unit": "km/h"}
